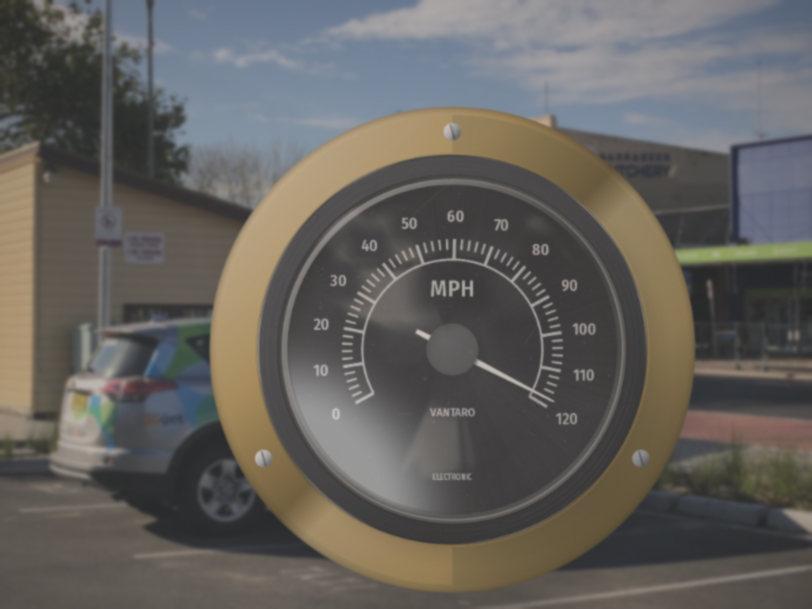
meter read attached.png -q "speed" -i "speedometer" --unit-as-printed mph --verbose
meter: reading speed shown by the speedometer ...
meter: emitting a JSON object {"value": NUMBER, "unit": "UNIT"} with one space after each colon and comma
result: {"value": 118, "unit": "mph"}
